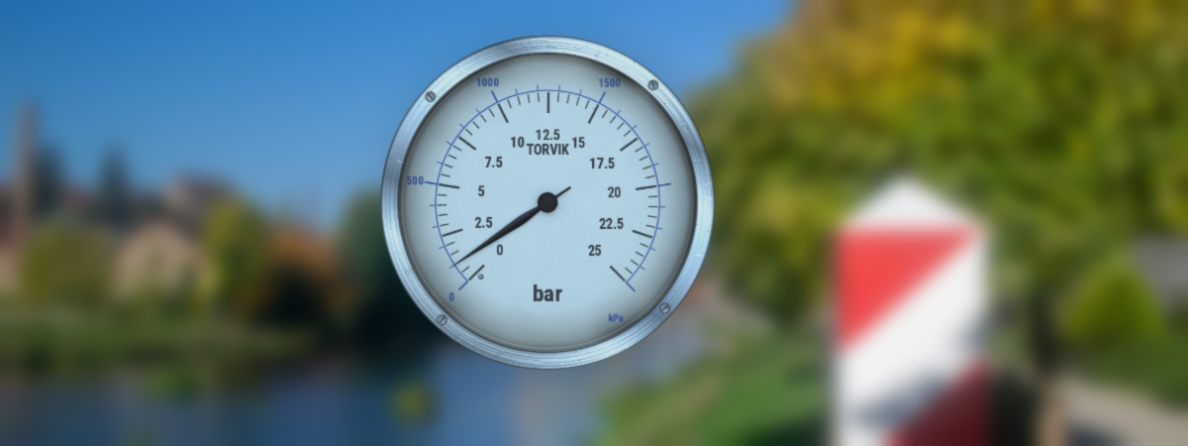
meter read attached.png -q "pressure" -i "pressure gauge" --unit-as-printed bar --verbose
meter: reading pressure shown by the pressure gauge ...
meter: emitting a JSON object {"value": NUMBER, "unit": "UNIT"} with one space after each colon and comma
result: {"value": 1, "unit": "bar"}
